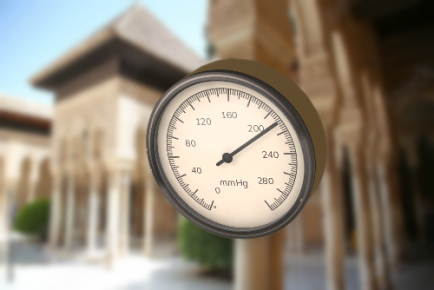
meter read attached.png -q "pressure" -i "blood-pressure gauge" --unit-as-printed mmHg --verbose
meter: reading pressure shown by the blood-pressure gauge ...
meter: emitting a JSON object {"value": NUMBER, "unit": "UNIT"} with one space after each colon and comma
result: {"value": 210, "unit": "mmHg"}
